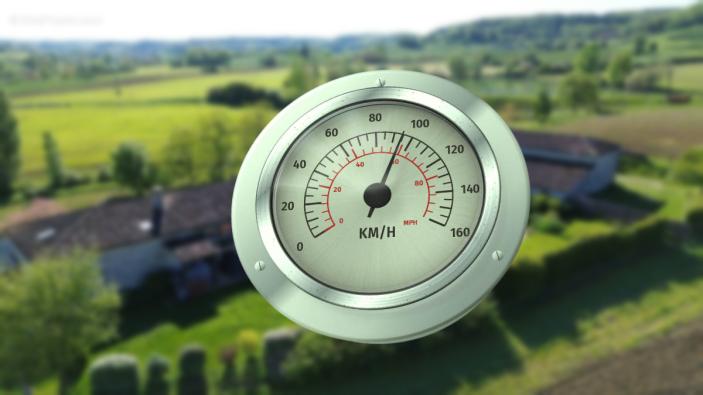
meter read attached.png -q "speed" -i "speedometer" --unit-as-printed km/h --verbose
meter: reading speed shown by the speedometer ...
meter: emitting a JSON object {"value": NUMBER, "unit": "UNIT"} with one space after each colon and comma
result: {"value": 95, "unit": "km/h"}
